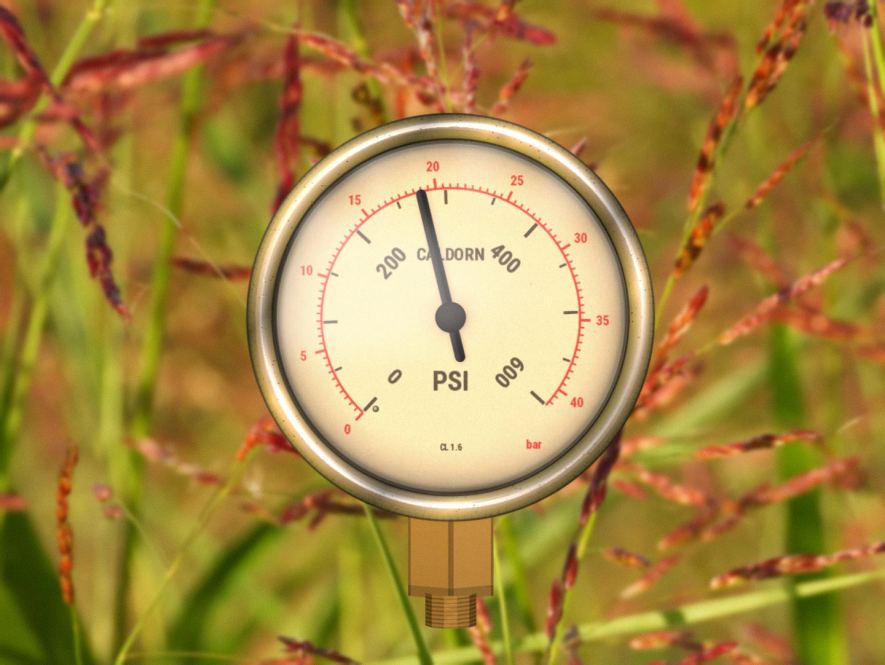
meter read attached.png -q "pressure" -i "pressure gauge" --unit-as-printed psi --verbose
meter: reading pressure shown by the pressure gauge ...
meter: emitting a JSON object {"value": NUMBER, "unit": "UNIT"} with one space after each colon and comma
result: {"value": 275, "unit": "psi"}
